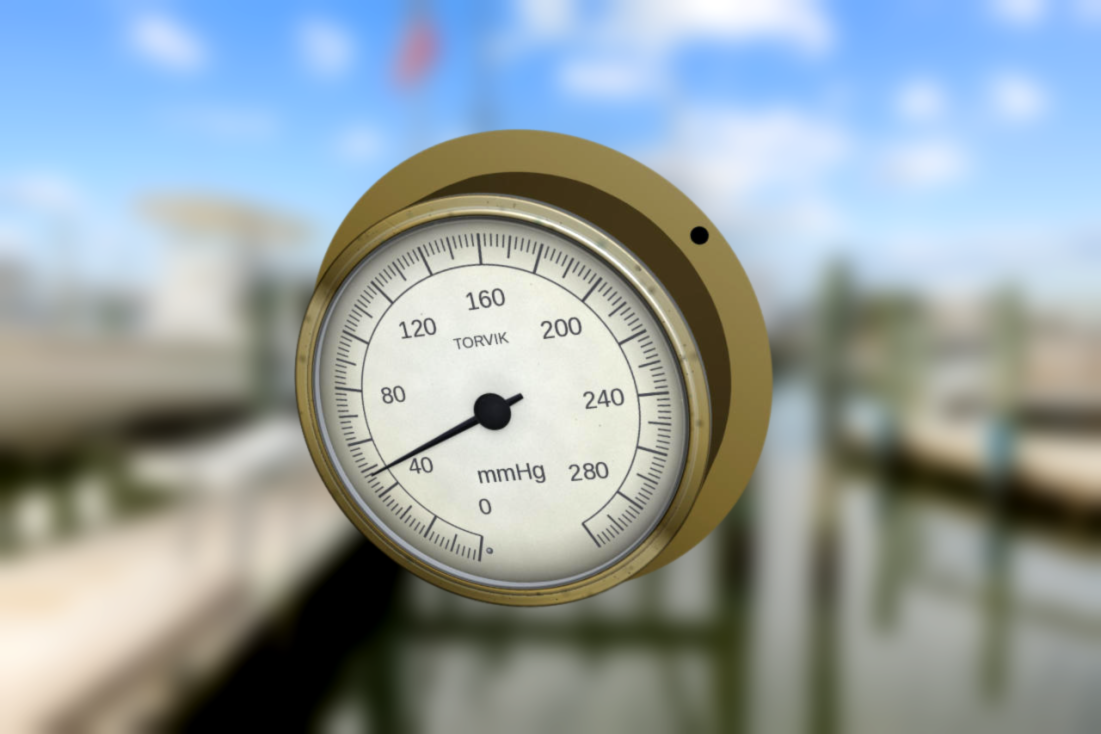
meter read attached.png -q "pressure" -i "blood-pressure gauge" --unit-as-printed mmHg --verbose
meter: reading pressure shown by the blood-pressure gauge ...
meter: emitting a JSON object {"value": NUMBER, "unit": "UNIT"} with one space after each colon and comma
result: {"value": 48, "unit": "mmHg"}
